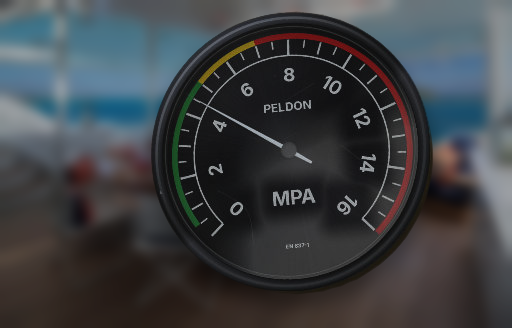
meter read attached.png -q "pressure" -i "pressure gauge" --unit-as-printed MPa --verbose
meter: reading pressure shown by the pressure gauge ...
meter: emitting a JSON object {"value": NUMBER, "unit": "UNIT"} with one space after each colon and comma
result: {"value": 4.5, "unit": "MPa"}
